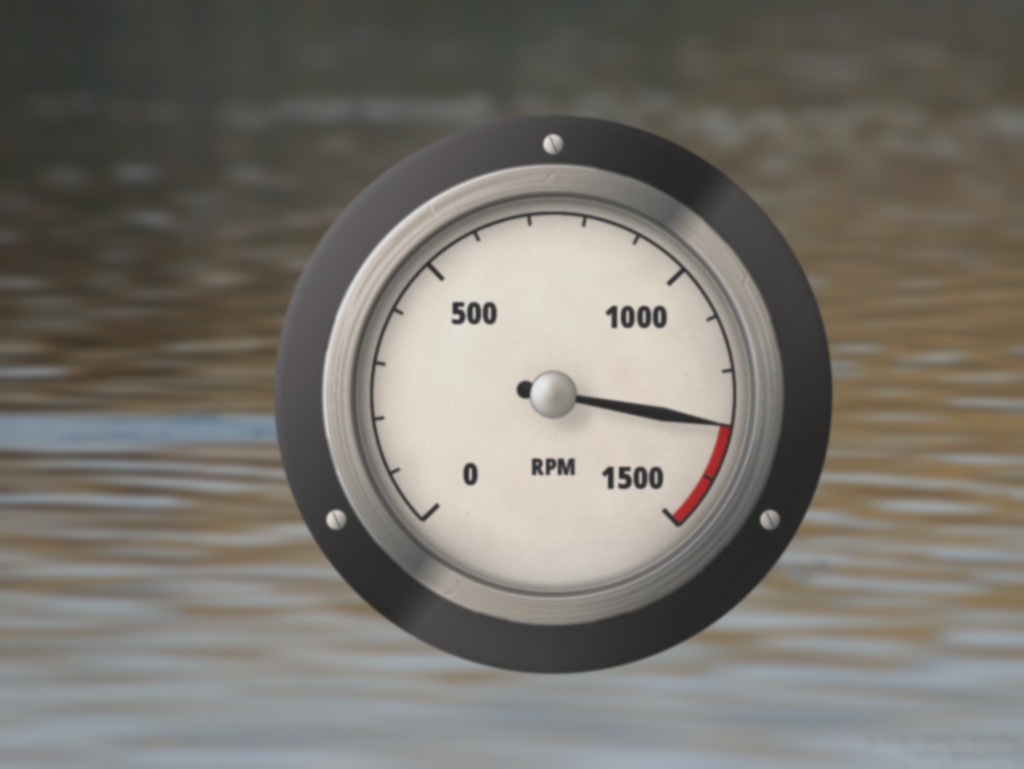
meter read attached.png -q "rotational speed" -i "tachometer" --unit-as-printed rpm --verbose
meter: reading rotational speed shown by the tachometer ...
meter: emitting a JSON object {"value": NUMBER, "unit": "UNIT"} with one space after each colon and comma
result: {"value": 1300, "unit": "rpm"}
